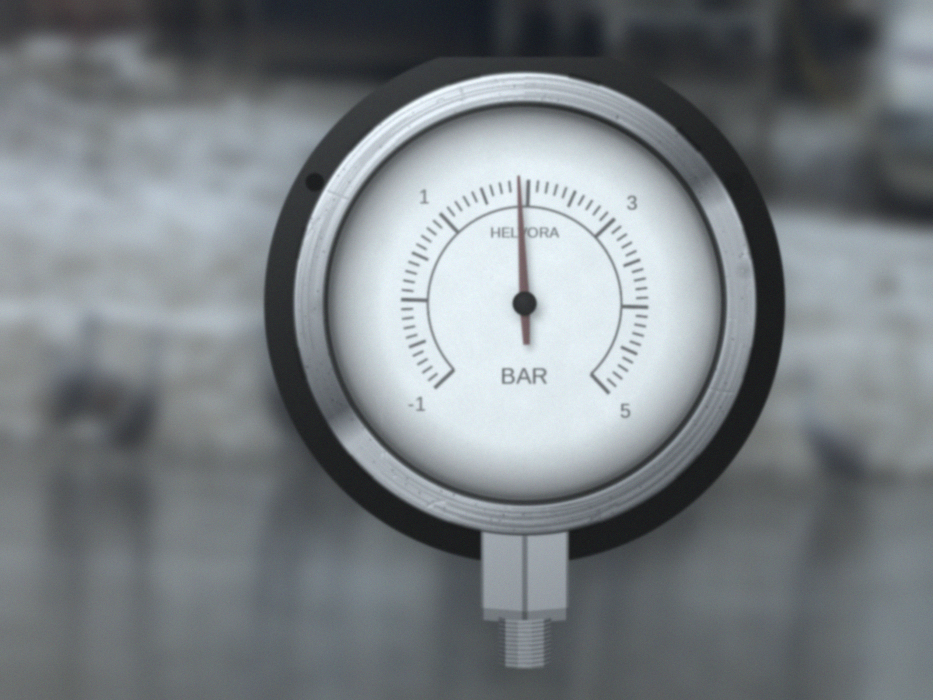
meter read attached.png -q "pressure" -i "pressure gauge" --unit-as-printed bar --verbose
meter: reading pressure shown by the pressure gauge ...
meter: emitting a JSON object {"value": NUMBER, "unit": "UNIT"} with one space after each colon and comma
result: {"value": 1.9, "unit": "bar"}
